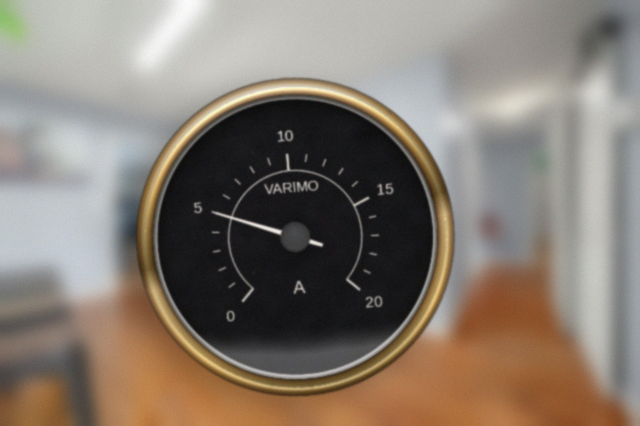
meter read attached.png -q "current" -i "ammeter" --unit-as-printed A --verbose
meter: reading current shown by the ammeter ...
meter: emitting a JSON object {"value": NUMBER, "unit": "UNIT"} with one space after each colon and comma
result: {"value": 5, "unit": "A"}
